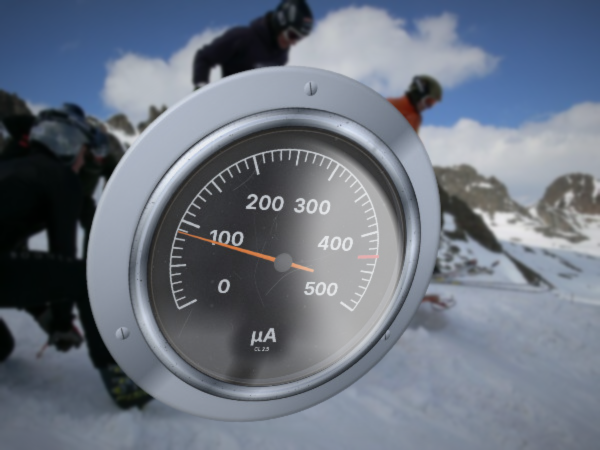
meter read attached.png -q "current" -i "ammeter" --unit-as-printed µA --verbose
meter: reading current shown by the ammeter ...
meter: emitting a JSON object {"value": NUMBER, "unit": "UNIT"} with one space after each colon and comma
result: {"value": 90, "unit": "µA"}
